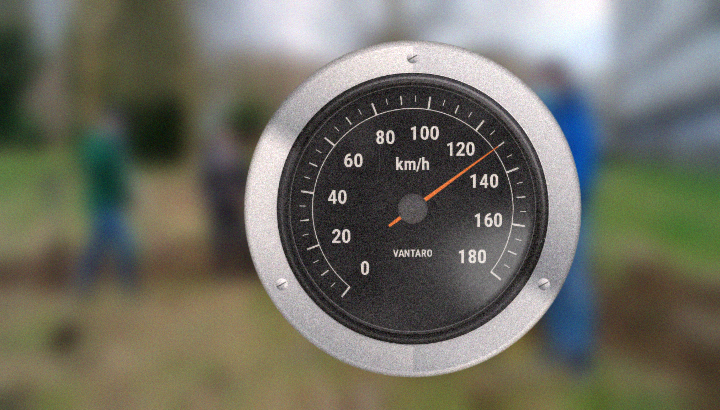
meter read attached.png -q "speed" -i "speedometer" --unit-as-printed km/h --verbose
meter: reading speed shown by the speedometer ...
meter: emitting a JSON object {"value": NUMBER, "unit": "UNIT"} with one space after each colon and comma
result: {"value": 130, "unit": "km/h"}
